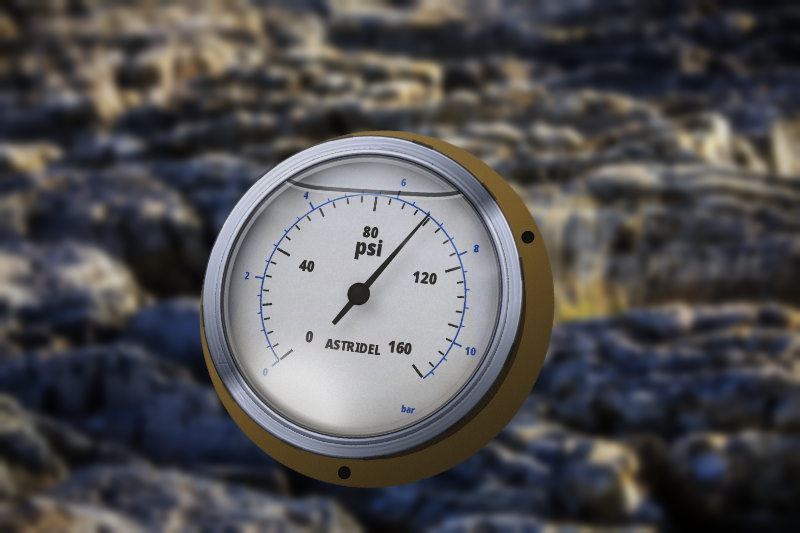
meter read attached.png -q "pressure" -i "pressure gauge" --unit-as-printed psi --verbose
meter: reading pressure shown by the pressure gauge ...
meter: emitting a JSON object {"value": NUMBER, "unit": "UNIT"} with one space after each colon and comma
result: {"value": 100, "unit": "psi"}
